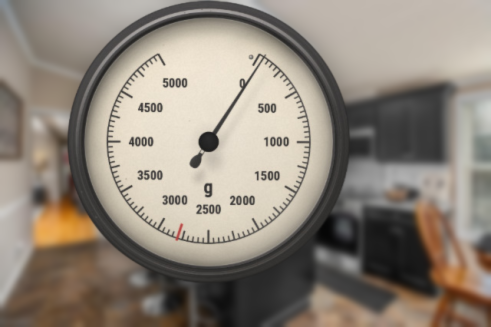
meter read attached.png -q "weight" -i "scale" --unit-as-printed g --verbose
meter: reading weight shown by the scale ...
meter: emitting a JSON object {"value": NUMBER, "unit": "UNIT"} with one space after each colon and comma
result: {"value": 50, "unit": "g"}
